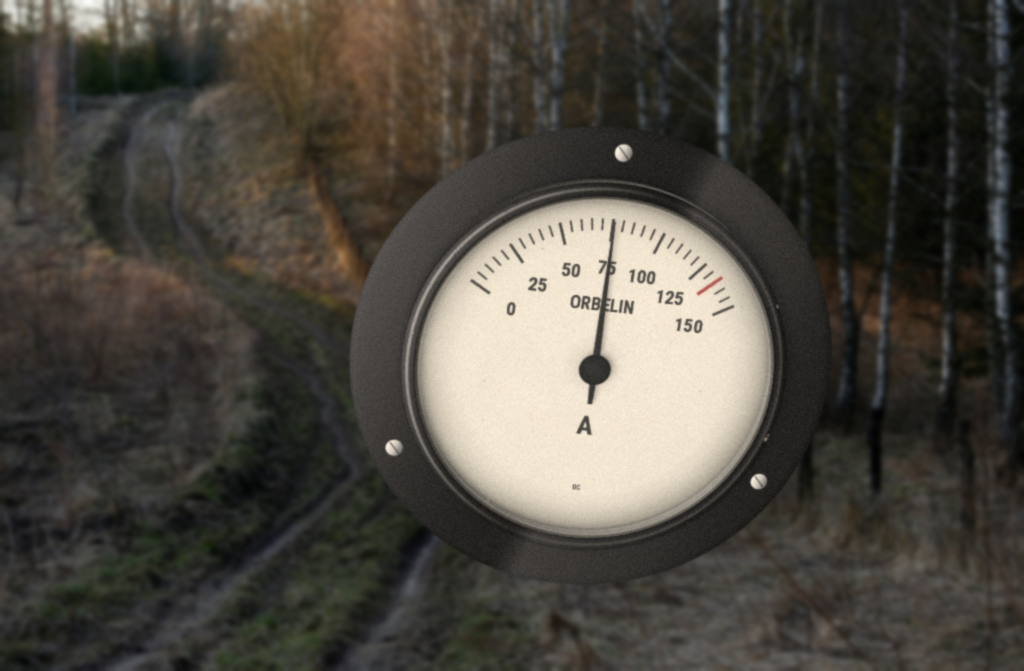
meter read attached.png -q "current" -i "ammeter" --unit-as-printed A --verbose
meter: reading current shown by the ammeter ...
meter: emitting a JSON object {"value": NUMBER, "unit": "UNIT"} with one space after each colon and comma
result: {"value": 75, "unit": "A"}
